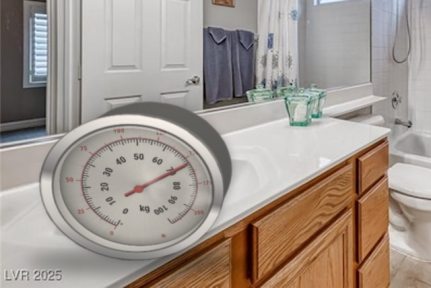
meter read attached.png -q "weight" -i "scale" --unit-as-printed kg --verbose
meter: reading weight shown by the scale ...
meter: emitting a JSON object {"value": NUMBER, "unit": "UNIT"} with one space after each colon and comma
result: {"value": 70, "unit": "kg"}
